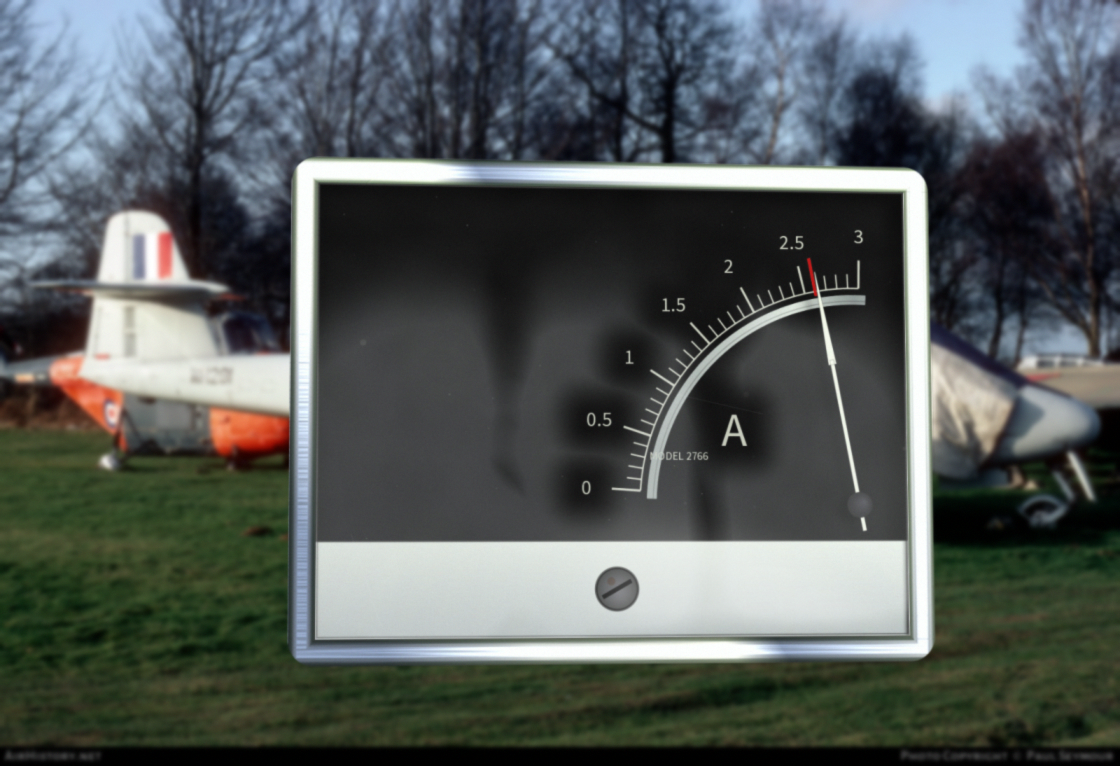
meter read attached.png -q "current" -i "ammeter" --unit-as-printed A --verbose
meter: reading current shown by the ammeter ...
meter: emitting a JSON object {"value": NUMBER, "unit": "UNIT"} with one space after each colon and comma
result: {"value": 2.6, "unit": "A"}
